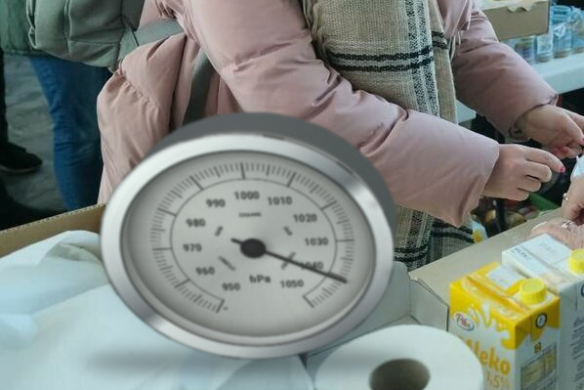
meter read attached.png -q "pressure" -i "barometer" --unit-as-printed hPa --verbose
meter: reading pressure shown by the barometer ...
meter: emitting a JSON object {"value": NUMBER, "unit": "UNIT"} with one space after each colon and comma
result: {"value": 1040, "unit": "hPa"}
